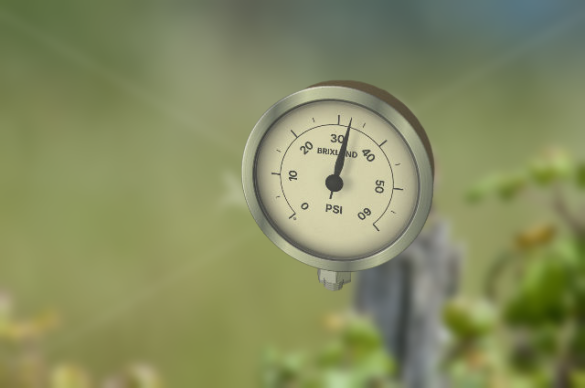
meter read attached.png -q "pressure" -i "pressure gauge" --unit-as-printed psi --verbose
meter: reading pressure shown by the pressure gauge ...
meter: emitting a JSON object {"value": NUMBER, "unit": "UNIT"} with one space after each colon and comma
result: {"value": 32.5, "unit": "psi"}
